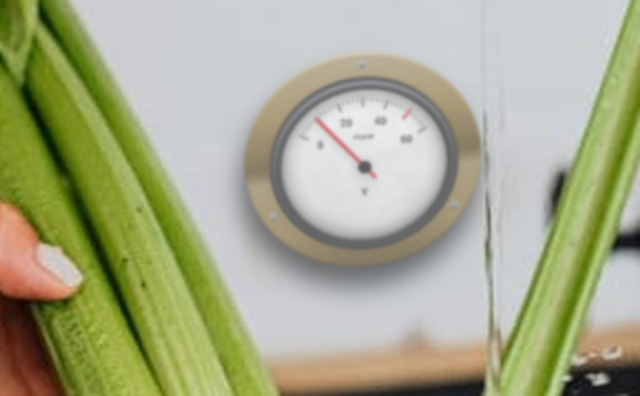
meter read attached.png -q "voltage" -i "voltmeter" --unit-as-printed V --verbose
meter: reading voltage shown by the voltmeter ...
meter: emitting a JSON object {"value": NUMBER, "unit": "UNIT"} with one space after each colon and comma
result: {"value": 10, "unit": "V"}
